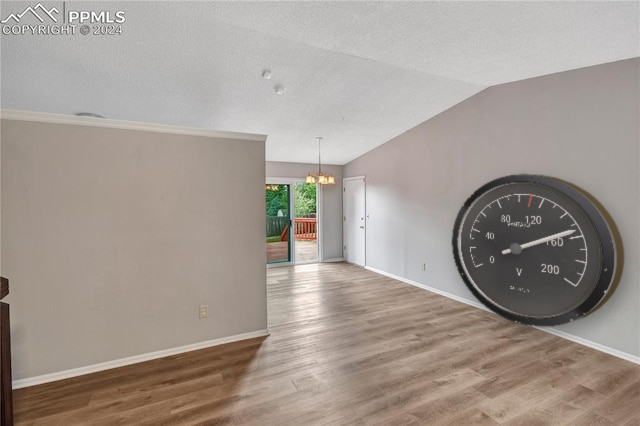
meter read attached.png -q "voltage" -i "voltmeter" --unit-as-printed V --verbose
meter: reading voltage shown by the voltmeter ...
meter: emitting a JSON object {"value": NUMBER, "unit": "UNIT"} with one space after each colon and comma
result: {"value": 155, "unit": "V"}
